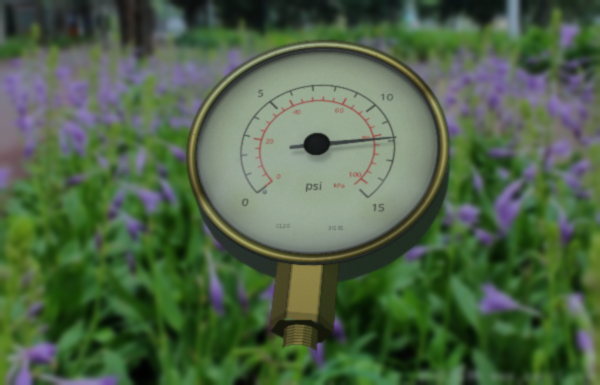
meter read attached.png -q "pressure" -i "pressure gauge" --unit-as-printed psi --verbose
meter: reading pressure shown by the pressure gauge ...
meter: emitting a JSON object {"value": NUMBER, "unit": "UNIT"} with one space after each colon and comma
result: {"value": 12, "unit": "psi"}
